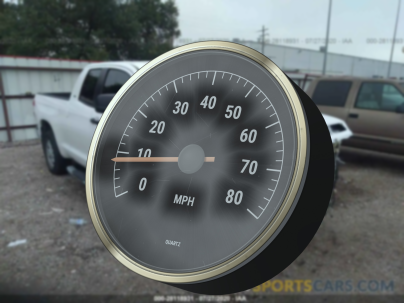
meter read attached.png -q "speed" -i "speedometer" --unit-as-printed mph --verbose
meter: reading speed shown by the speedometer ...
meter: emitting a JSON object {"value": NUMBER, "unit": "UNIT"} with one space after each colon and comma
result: {"value": 8, "unit": "mph"}
